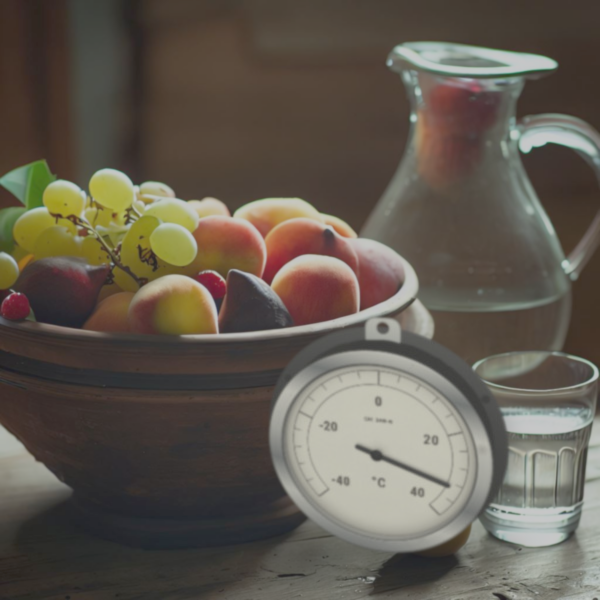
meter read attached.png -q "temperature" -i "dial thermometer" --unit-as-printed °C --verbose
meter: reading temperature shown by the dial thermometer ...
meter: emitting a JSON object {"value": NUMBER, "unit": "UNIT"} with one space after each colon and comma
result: {"value": 32, "unit": "°C"}
